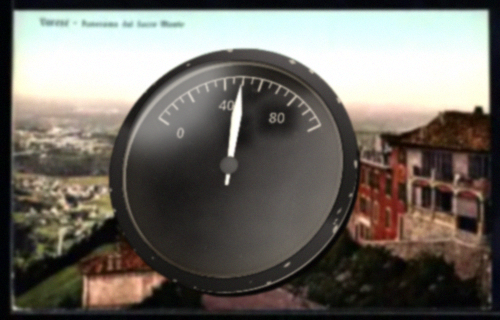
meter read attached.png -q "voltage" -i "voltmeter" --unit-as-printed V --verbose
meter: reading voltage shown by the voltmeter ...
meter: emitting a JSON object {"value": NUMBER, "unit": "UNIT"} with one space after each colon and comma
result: {"value": 50, "unit": "V"}
